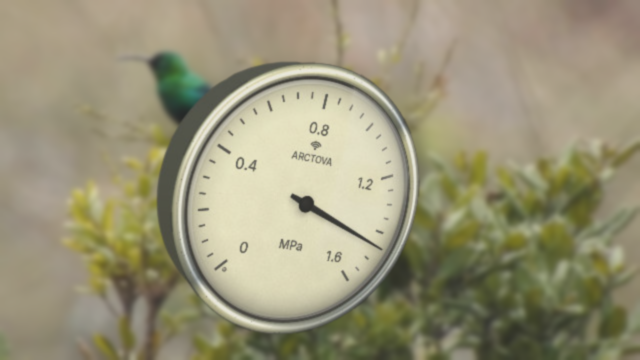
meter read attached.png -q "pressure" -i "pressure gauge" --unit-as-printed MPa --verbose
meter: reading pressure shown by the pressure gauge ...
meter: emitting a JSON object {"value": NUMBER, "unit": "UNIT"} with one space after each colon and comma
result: {"value": 1.45, "unit": "MPa"}
